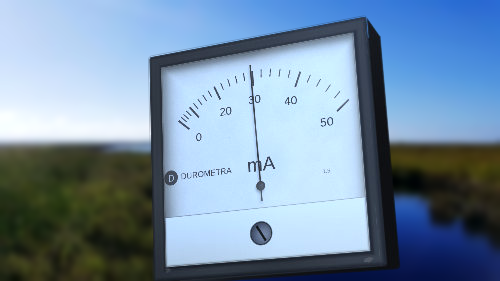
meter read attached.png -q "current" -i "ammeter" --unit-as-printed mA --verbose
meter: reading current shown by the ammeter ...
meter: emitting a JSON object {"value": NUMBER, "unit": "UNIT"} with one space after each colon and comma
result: {"value": 30, "unit": "mA"}
